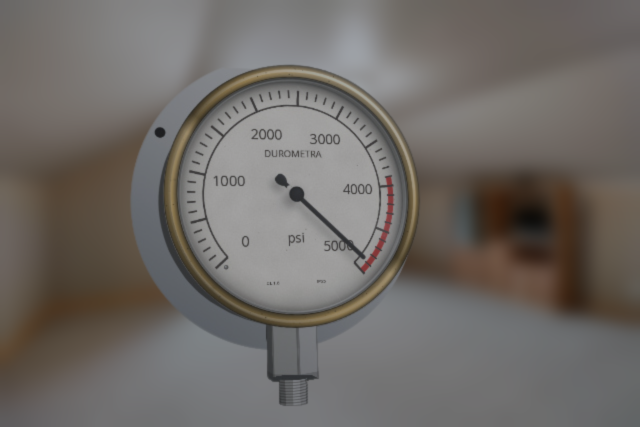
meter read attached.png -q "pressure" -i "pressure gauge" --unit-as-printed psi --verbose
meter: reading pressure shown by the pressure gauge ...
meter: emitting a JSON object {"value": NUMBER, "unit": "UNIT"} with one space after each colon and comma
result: {"value": 4900, "unit": "psi"}
